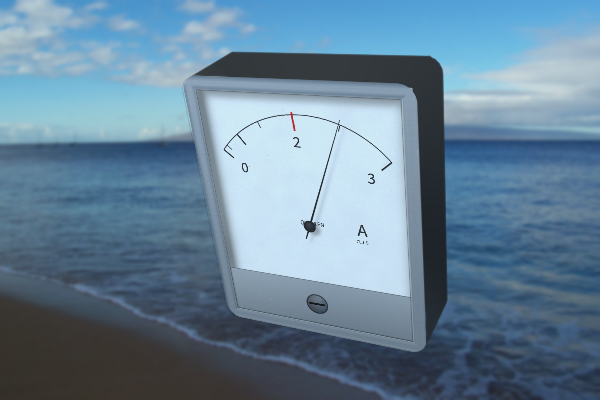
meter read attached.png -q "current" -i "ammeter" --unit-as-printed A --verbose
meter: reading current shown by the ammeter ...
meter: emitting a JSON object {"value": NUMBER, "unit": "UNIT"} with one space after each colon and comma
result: {"value": 2.5, "unit": "A"}
